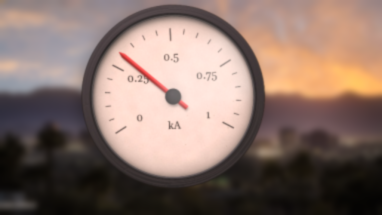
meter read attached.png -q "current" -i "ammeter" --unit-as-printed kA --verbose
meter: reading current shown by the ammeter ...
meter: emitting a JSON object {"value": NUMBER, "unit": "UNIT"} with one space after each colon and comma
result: {"value": 0.3, "unit": "kA"}
